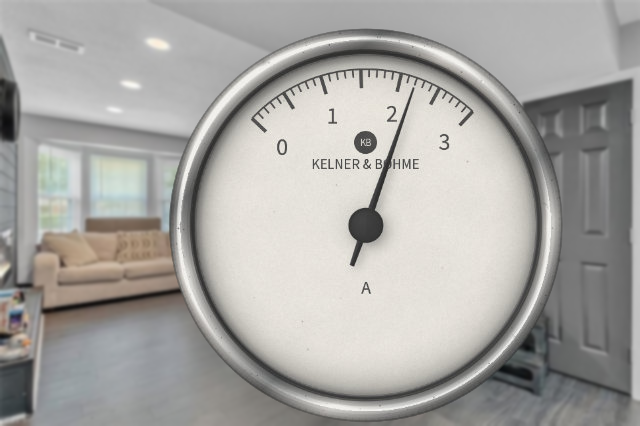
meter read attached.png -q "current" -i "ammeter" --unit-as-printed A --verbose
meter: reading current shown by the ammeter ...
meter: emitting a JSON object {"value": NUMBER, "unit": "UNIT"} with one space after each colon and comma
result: {"value": 2.2, "unit": "A"}
